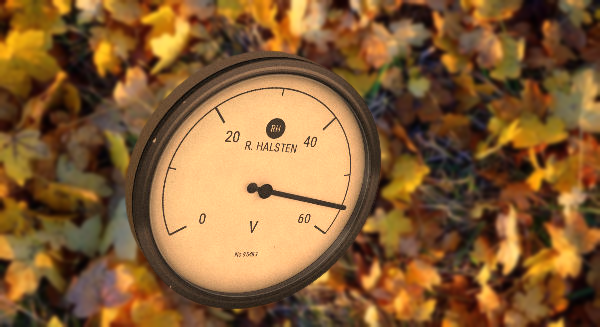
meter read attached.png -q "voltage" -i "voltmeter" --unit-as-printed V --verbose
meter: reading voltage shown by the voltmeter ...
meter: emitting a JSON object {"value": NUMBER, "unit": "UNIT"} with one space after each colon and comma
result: {"value": 55, "unit": "V"}
